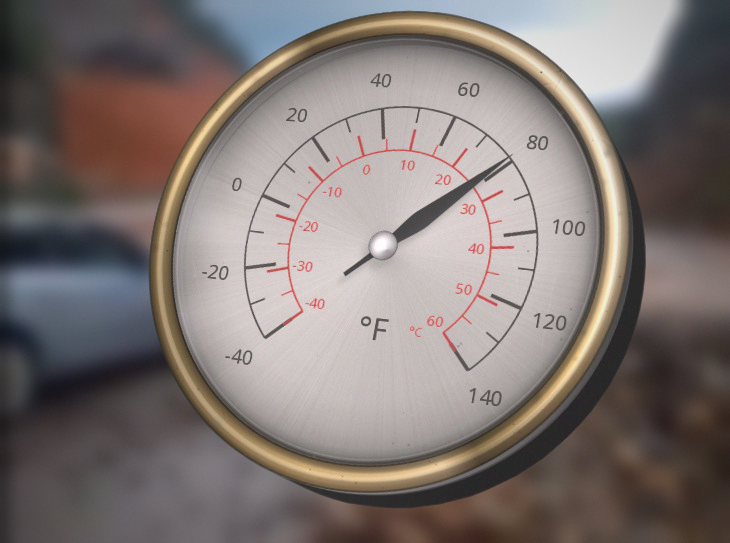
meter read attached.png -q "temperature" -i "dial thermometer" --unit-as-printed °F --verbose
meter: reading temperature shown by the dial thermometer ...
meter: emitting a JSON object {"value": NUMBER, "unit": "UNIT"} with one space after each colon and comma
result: {"value": 80, "unit": "°F"}
